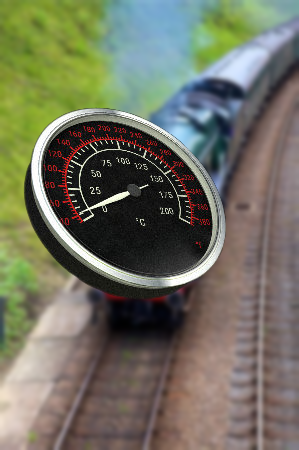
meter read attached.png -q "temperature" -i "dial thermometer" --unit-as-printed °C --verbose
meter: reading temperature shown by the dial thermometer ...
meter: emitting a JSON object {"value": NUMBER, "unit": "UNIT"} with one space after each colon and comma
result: {"value": 5, "unit": "°C"}
